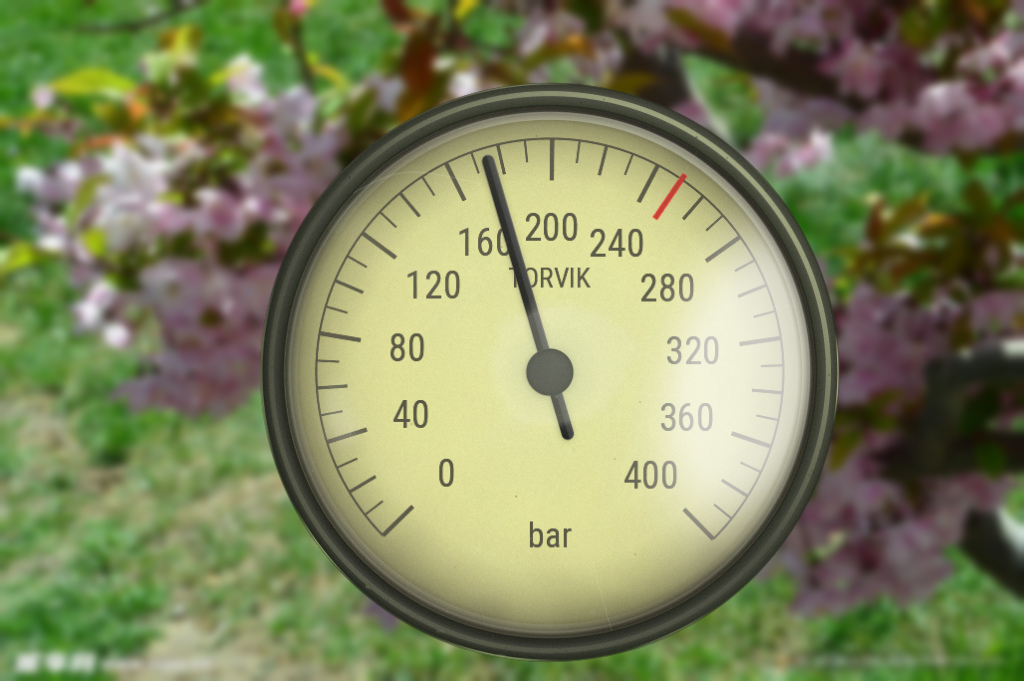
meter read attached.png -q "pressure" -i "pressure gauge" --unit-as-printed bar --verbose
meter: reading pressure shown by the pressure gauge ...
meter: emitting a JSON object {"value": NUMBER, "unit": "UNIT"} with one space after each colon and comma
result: {"value": 175, "unit": "bar"}
